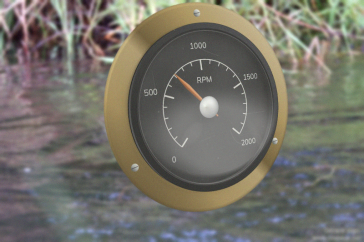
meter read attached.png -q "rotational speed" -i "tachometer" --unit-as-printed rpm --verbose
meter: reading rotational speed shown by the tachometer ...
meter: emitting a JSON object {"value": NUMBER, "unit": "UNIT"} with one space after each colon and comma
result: {"value": 700, "unit": "rpm"}
